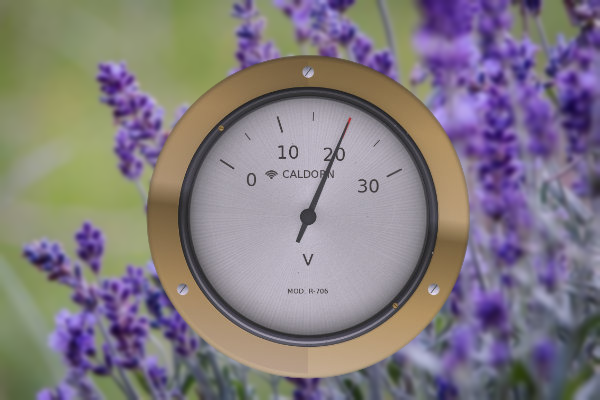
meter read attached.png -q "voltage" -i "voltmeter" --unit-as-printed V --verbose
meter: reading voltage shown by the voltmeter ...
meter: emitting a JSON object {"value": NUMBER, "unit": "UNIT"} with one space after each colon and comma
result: {"value": 20, "unit": "V"}
